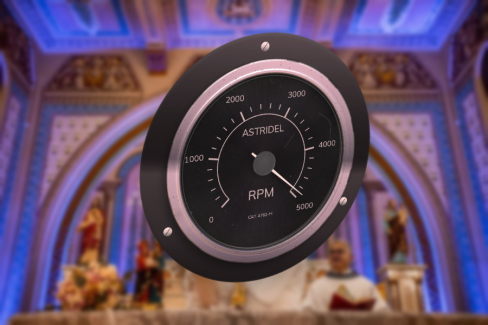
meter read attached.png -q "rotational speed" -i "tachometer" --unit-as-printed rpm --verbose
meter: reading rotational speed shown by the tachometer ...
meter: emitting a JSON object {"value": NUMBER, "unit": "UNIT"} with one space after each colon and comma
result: {"value": 4900, "unit": "rpm"}
